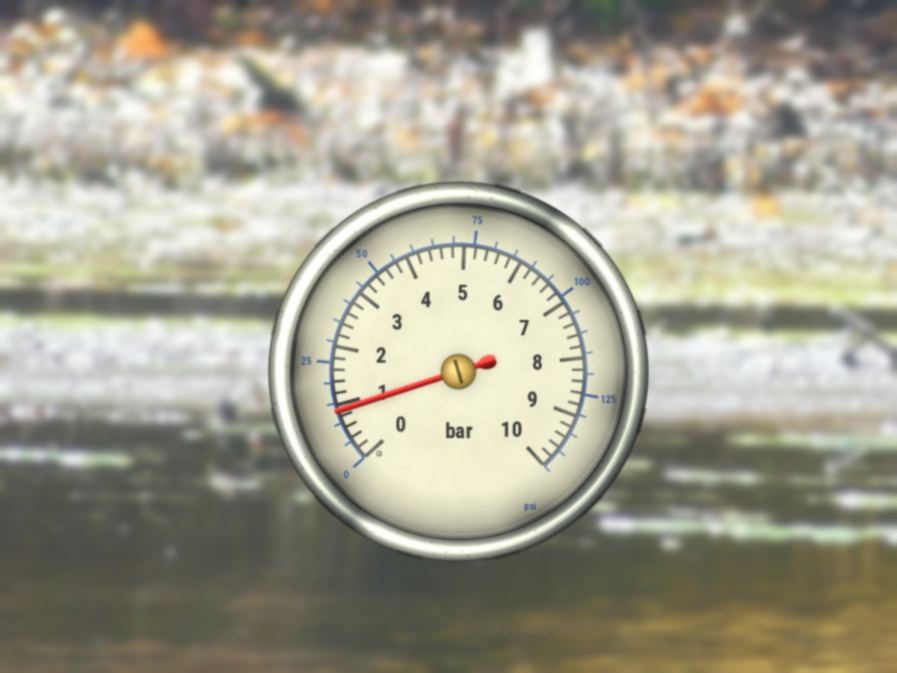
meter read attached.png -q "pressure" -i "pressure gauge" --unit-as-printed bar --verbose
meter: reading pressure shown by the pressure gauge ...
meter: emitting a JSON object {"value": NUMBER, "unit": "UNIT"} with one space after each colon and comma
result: {"value": 0.9, "unit": "bar"}
